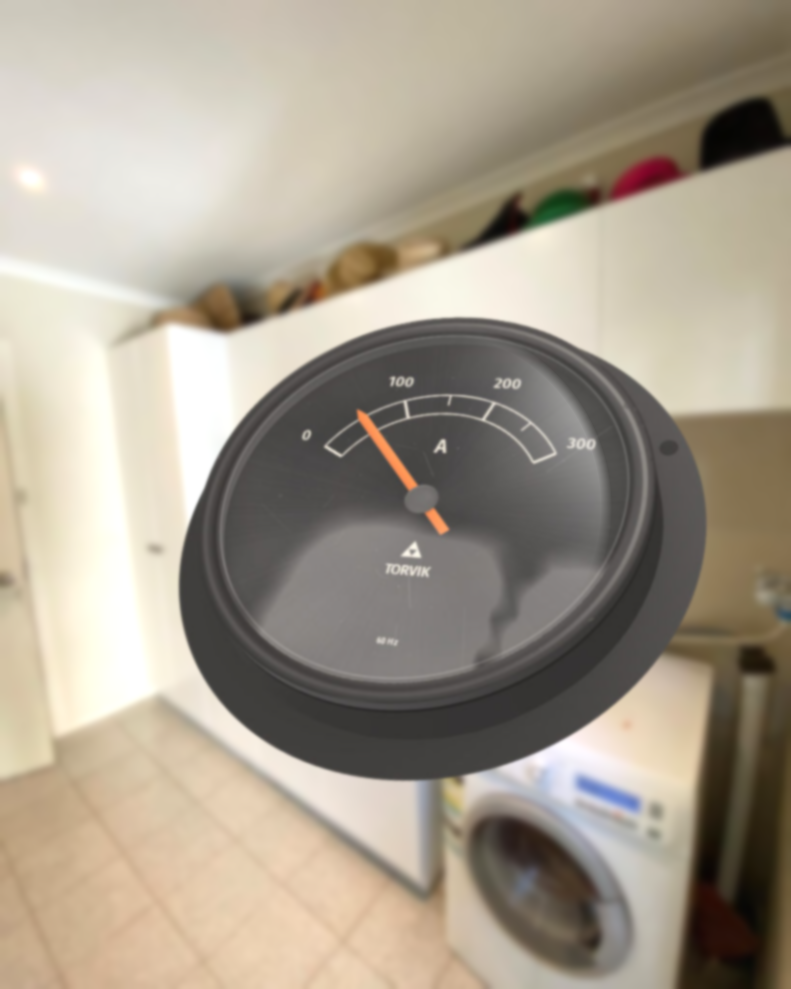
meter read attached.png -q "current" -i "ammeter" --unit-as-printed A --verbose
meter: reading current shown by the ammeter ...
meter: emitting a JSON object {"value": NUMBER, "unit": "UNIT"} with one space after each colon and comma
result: {"value": 50, "unit": "A"}
